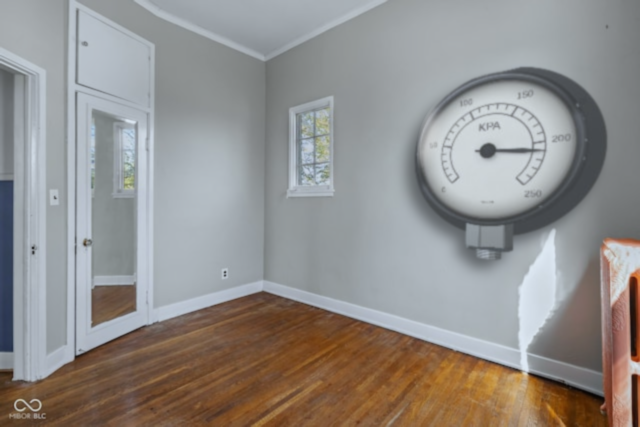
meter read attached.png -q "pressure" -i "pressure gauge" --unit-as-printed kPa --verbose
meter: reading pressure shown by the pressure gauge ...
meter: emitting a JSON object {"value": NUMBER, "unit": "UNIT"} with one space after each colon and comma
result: {"value": 210, "unit": "kPa"}
